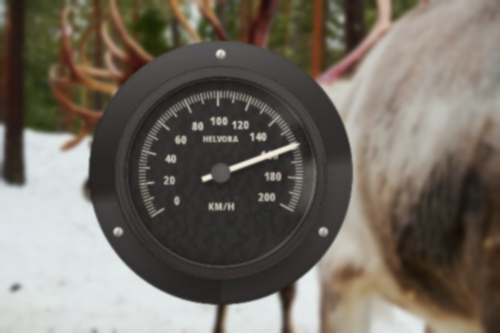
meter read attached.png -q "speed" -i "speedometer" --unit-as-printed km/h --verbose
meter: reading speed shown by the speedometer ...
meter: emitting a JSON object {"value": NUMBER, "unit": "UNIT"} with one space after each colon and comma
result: {"value": 160, "unit": "km/h"}
